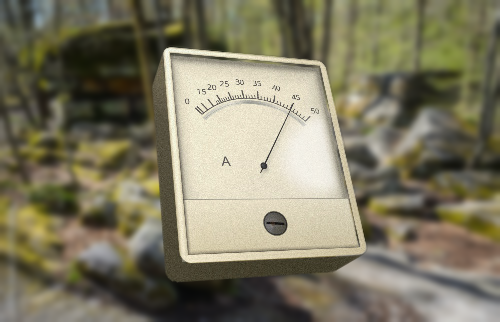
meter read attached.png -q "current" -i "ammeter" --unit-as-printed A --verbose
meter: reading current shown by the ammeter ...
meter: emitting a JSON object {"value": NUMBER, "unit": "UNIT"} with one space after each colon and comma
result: {"value": 45, "unit": "A"}
